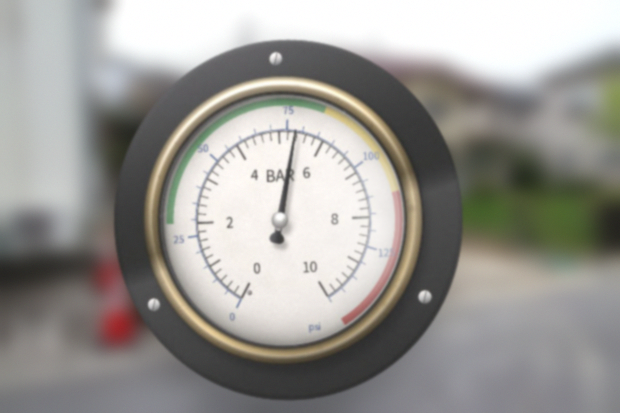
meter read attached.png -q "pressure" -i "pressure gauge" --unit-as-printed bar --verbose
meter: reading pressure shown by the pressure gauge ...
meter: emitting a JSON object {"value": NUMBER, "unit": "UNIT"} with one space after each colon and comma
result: {"value": 5.4, "unit": "bar"}
